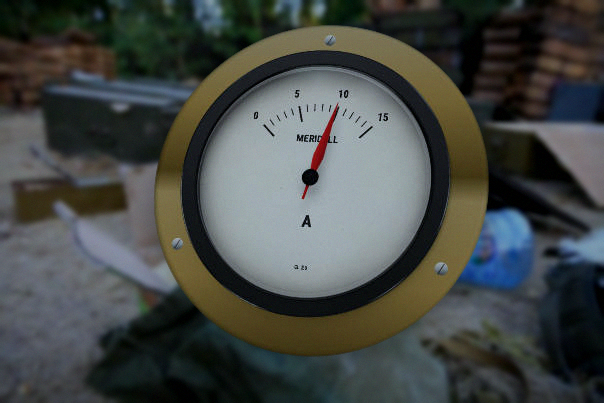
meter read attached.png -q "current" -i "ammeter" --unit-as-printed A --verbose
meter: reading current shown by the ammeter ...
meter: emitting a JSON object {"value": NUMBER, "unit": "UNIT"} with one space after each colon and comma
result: {"value": 10, "unit": "A"}
